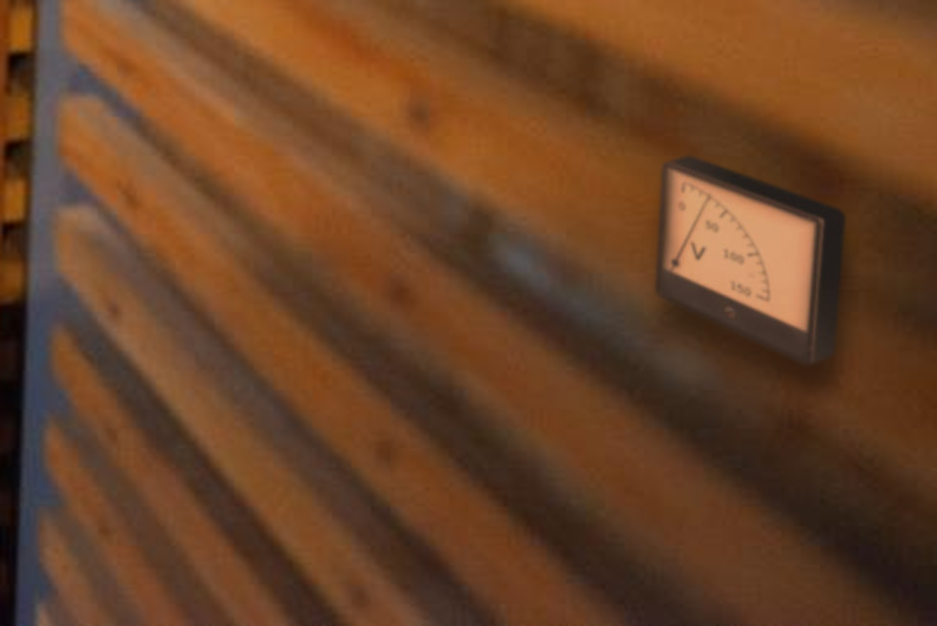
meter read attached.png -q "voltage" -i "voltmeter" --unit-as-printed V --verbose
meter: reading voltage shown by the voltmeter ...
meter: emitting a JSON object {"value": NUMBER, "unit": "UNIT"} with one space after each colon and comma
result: {"value": 30, "unit": "V"}
